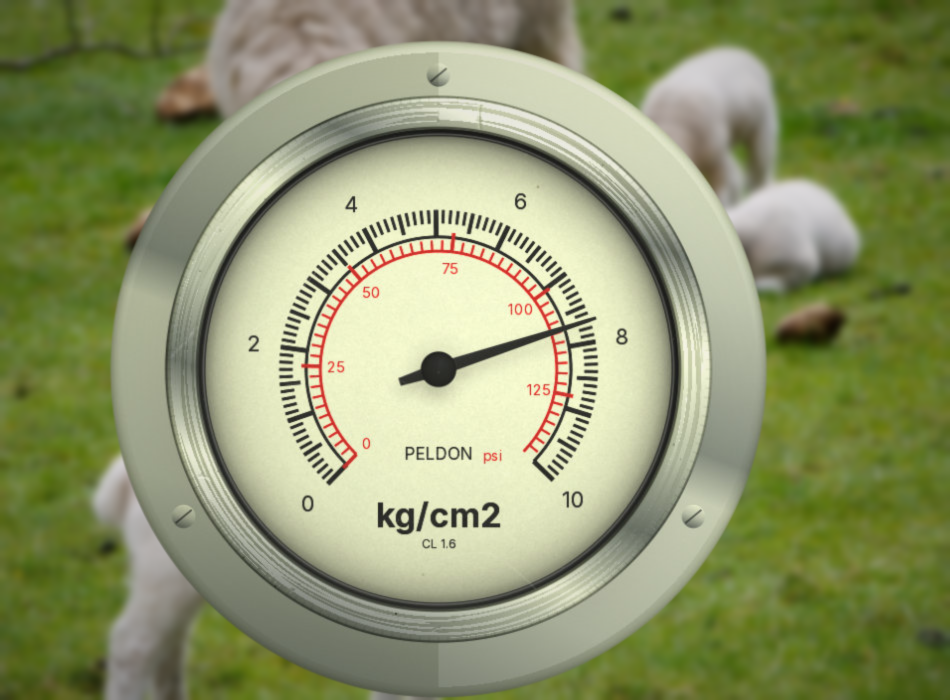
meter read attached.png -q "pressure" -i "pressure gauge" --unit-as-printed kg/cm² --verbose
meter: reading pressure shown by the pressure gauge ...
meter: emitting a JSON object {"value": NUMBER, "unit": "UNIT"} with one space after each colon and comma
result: {"value": 7.7, "unit": "kg/cm²"}
